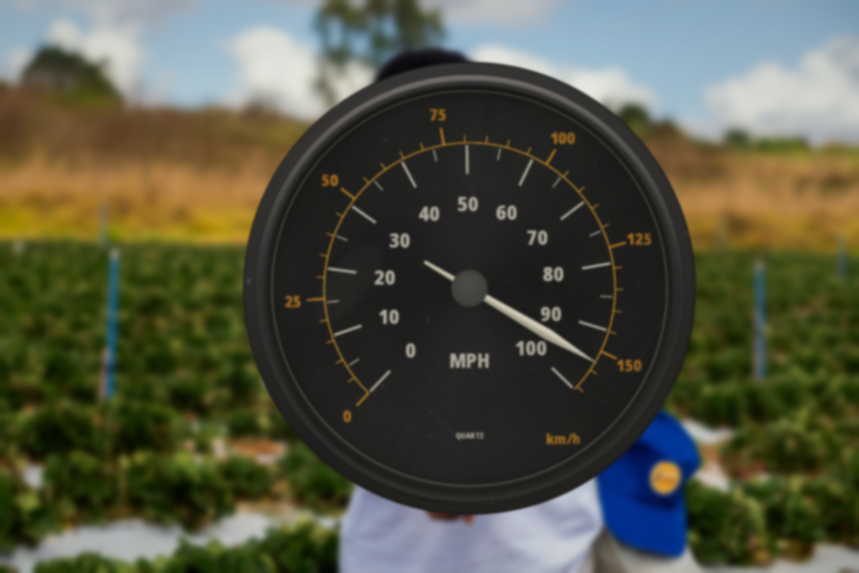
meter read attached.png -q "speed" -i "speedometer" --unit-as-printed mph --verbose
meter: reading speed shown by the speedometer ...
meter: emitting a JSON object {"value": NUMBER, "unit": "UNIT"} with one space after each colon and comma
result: {"value": 95, "unit": "mph"}
